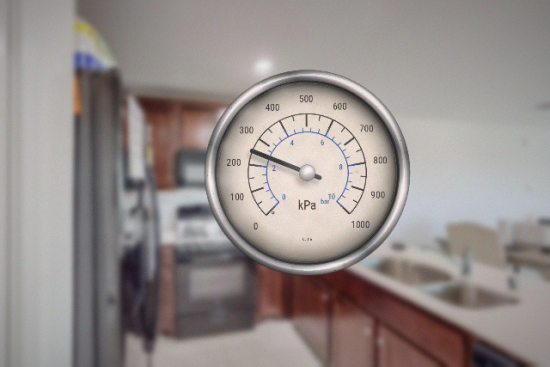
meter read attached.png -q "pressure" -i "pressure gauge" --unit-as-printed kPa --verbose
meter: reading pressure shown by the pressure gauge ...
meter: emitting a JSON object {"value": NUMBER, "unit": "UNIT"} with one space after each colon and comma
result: {"value": 250, "unit": "kPa"}
